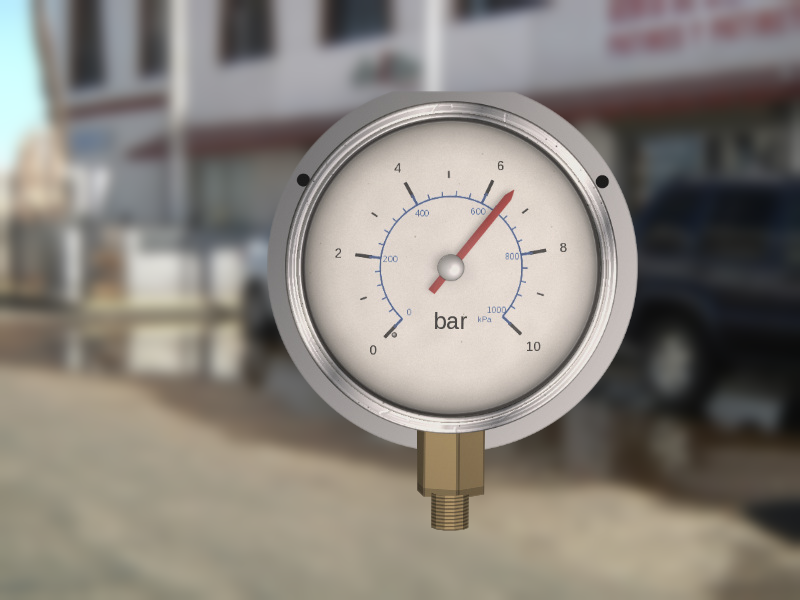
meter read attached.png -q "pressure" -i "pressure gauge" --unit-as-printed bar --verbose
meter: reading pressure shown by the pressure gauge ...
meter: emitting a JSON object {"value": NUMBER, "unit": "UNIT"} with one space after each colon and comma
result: {"value": 6.5, "unit": "bar"}
